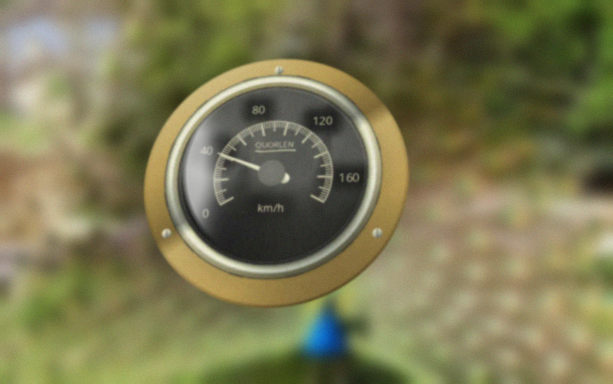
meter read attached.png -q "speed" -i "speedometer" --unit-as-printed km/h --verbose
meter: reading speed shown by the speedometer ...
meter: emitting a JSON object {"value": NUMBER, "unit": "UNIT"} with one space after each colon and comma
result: {"value": 40, "unit": "km/h"}
